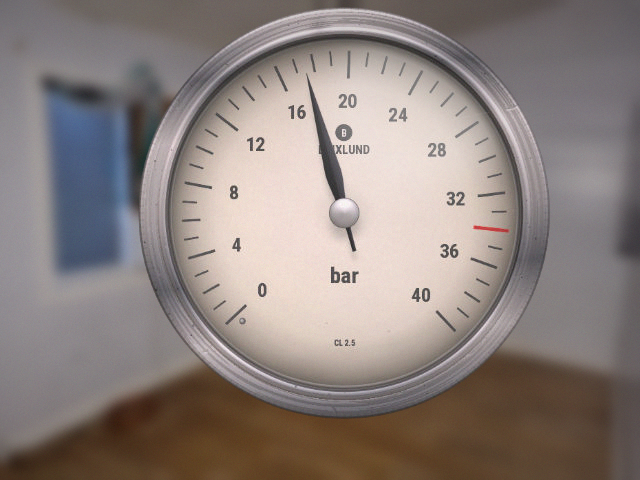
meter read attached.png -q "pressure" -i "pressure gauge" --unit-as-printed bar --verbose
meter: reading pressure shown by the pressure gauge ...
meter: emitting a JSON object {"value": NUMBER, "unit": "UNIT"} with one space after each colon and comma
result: {"value": 17.5, "unit": "bar"}
